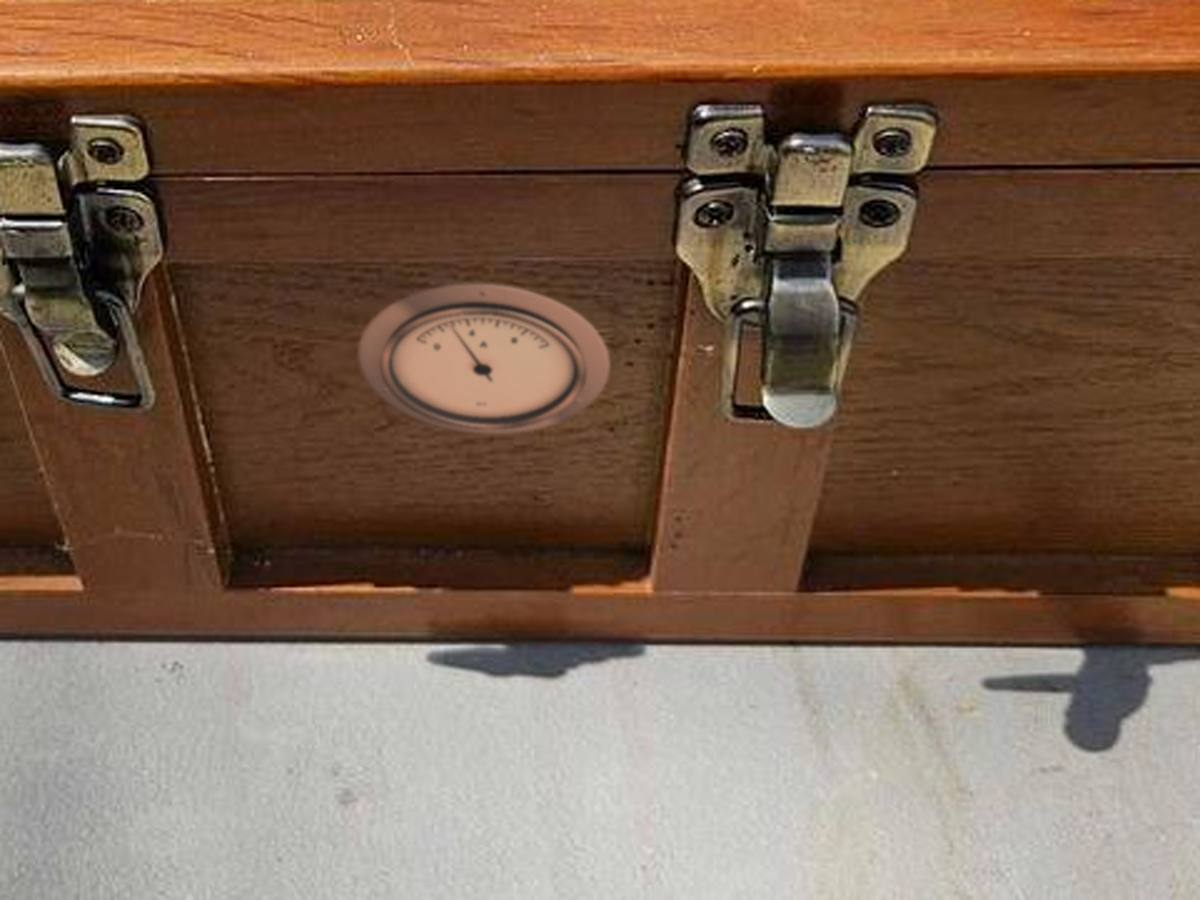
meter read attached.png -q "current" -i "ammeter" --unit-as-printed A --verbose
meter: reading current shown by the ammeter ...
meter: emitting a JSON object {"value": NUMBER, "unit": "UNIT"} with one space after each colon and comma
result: {"value": 3, "unit": "A"}
